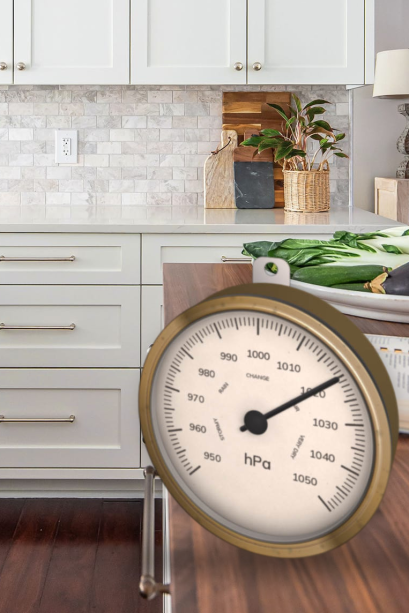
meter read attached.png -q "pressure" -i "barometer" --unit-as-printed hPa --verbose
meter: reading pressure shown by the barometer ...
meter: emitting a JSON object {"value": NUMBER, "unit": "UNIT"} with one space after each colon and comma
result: {"value": 1020, "unit": "hPa"}
